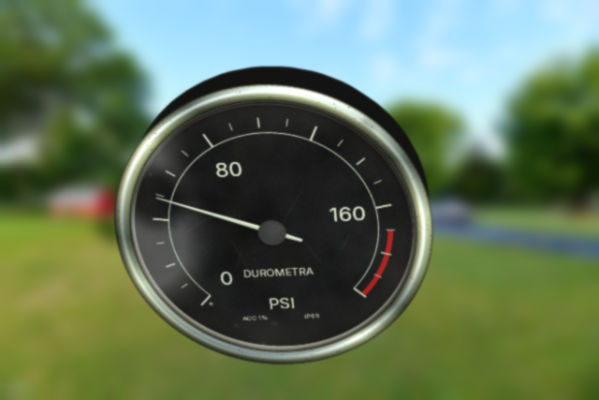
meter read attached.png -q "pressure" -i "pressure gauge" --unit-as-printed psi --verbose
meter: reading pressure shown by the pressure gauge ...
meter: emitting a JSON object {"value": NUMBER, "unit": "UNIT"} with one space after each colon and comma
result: {"value": 50, "unit": "psi"}
